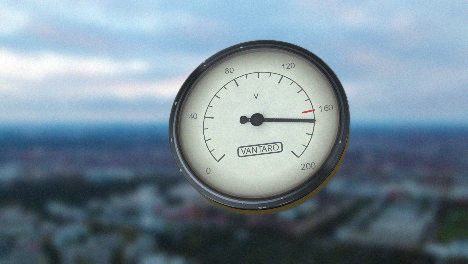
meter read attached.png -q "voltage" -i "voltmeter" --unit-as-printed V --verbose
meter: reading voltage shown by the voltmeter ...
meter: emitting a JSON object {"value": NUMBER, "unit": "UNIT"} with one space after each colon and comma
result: {"value": 170, "unit": "V"}
